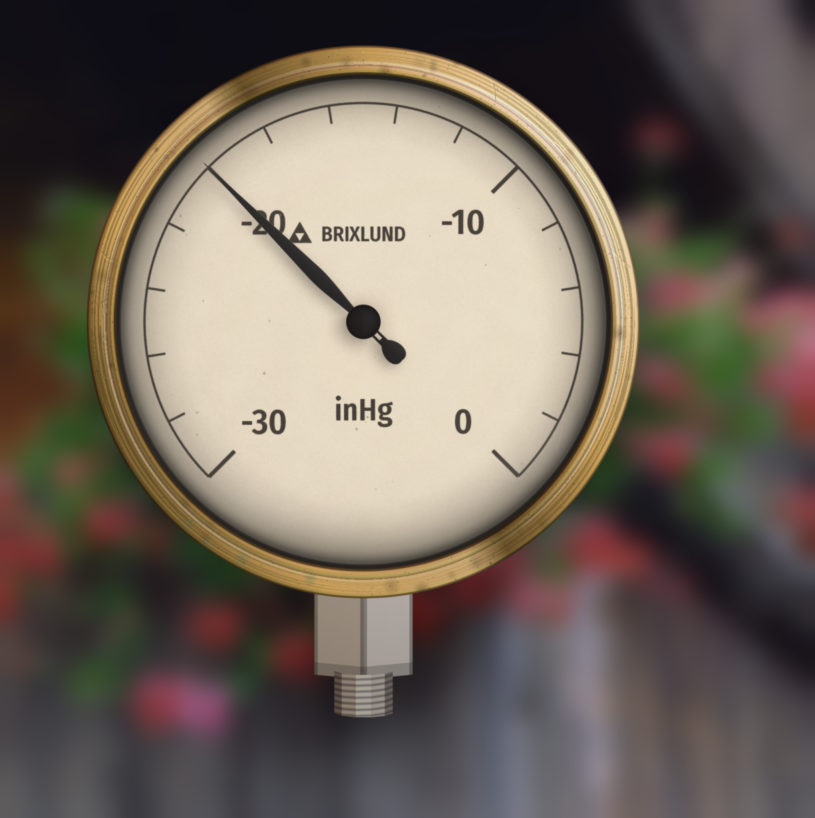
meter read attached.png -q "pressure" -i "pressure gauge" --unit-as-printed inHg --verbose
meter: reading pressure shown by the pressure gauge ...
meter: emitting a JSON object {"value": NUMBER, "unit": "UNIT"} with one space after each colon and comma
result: {"value": -20, "unit": "inHg"}
